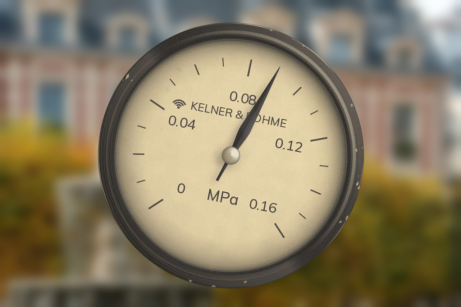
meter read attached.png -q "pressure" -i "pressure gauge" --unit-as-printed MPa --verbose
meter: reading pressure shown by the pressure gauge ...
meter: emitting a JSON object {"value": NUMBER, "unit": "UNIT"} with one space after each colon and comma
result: {"value": 0.09, "unit": "MPa"}
